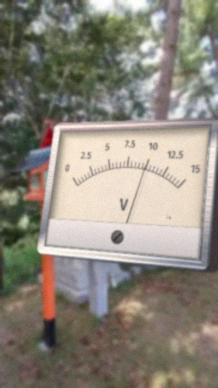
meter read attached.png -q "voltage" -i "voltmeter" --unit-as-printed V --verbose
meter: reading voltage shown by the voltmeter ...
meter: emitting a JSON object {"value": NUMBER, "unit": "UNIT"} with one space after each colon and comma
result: {"value": 10, "unit": "V"}
